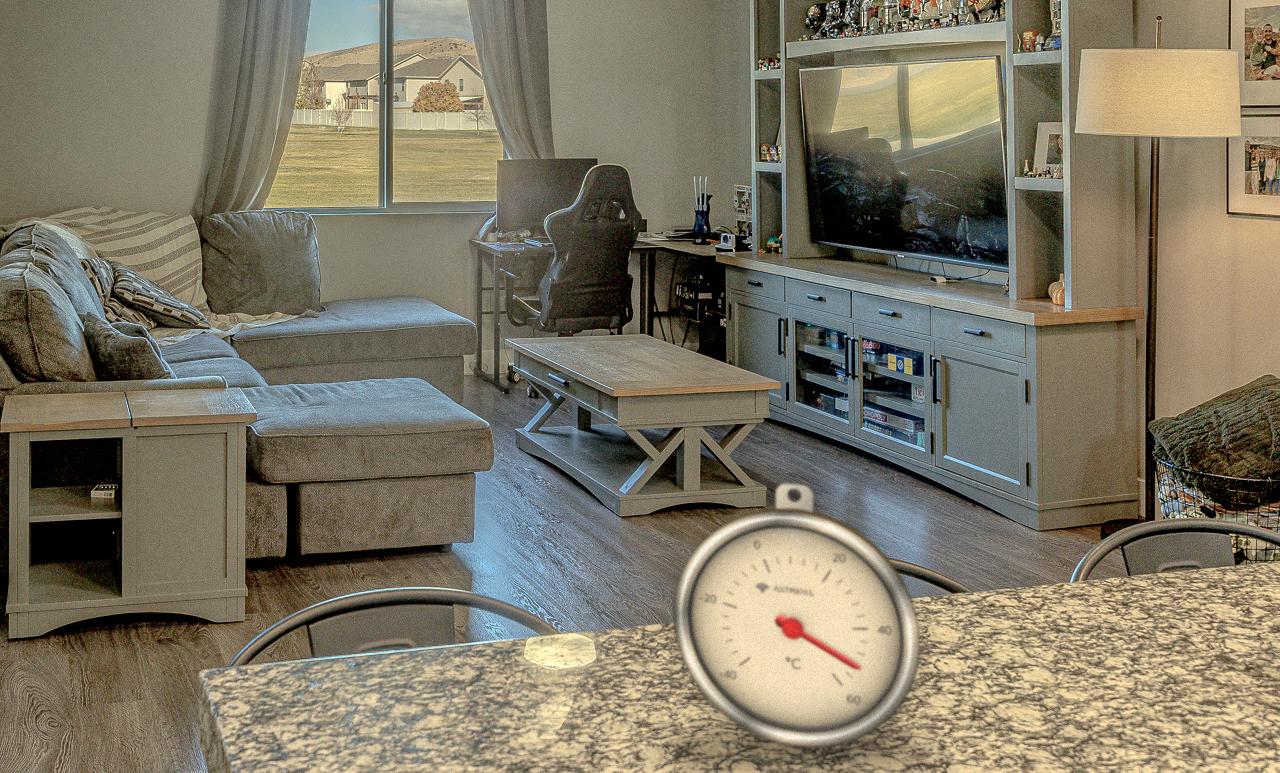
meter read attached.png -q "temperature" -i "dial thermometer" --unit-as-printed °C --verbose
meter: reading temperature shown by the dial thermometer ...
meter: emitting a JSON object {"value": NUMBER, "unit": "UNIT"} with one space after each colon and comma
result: {"value": 52, "unit": "°C"}
